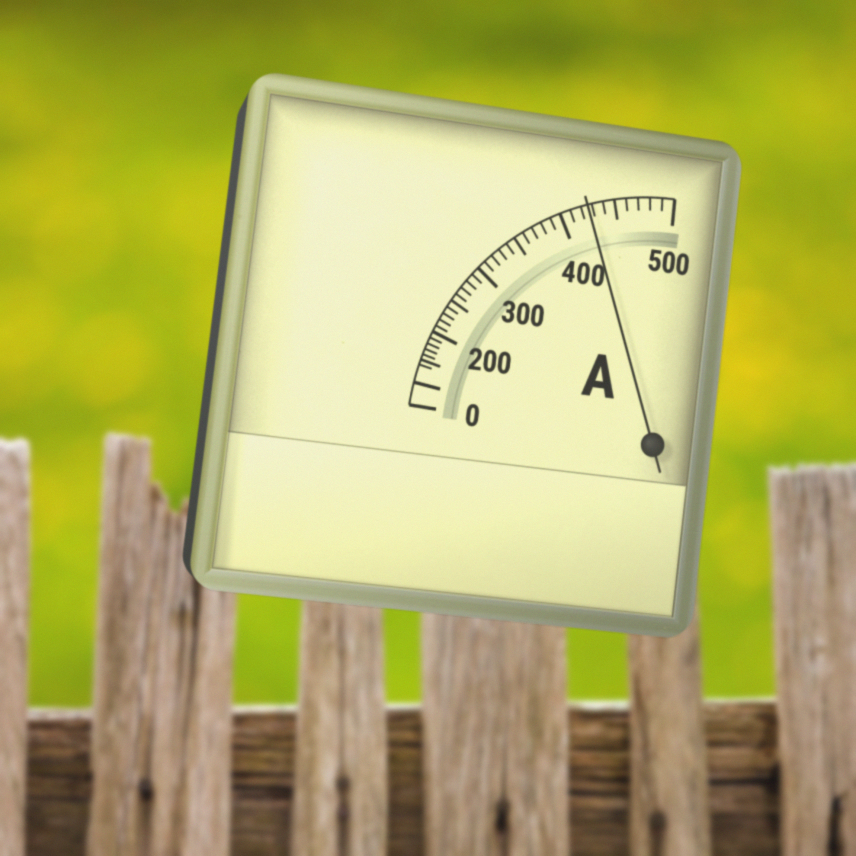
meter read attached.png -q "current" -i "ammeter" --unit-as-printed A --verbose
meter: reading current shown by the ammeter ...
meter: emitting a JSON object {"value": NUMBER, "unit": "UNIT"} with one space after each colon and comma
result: {"value": 425, "unit": "A"}
